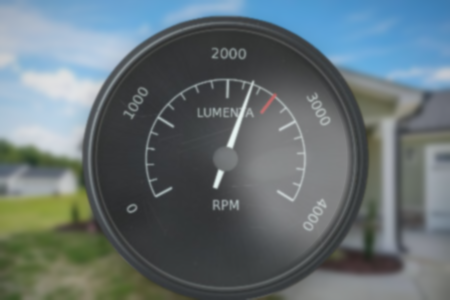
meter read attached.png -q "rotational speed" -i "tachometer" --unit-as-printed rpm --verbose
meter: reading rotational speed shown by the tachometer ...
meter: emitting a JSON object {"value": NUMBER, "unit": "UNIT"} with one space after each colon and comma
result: {"value": 2300, "unit": "rpm"}
